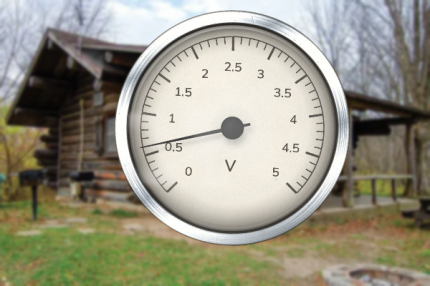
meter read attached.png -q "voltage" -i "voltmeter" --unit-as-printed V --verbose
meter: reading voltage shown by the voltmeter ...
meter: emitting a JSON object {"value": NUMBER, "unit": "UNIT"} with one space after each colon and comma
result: {"value": 0.6, "unit": "V"}
